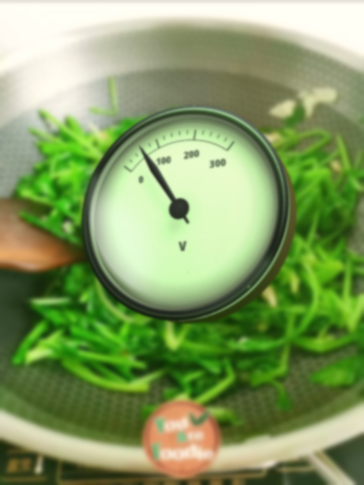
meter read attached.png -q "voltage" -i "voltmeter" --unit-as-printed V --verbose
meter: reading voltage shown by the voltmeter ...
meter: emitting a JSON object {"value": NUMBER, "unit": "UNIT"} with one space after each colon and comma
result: {"value": 60, "unit": "V"}
